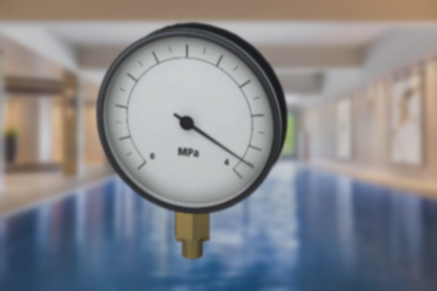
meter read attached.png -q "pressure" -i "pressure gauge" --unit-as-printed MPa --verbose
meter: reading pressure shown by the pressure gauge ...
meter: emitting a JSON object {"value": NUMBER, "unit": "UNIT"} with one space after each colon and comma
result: {"value": 3.8, "unit": "MPa"}
